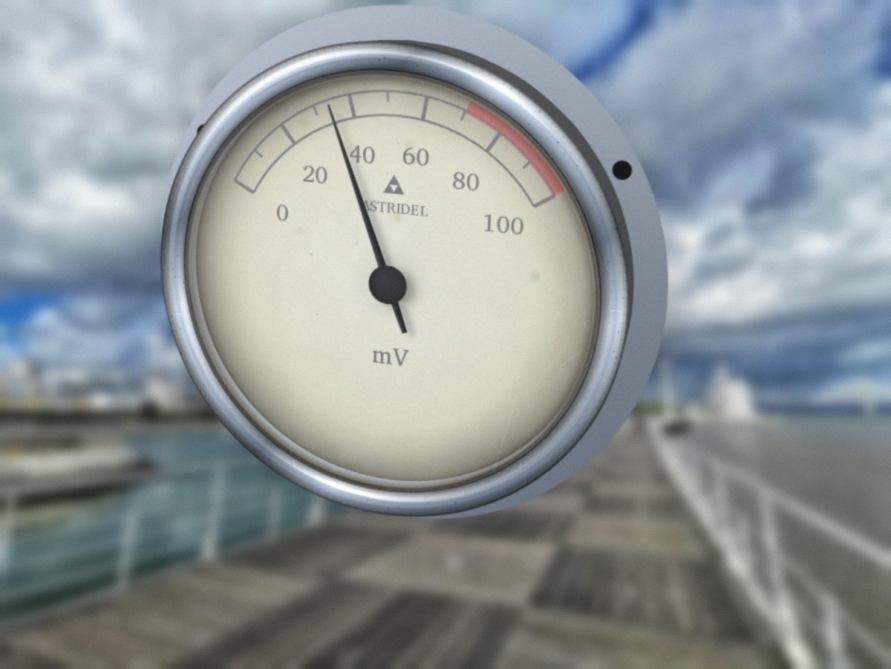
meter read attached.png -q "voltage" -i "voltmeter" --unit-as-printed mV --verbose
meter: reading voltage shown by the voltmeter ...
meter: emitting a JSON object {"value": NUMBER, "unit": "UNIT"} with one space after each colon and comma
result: {"value": 35, "unit": "mV"}
